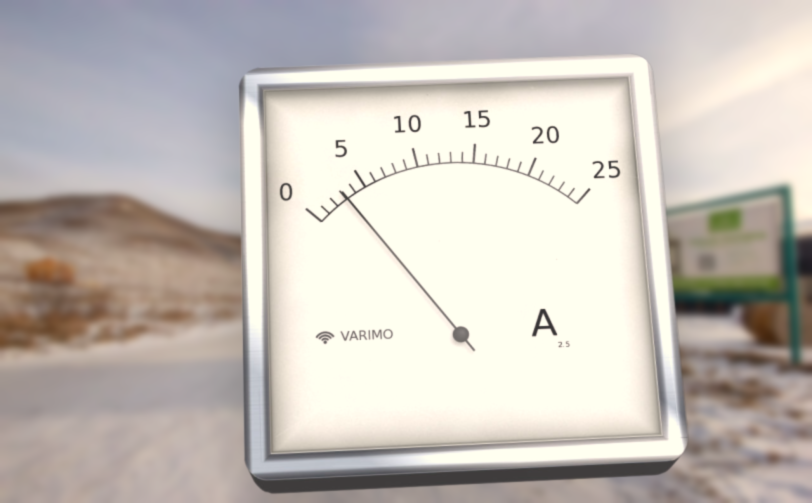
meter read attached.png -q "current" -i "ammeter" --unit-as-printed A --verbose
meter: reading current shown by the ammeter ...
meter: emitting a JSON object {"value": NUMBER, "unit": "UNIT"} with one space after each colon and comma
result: {"value": 3, "unit": "A"}
